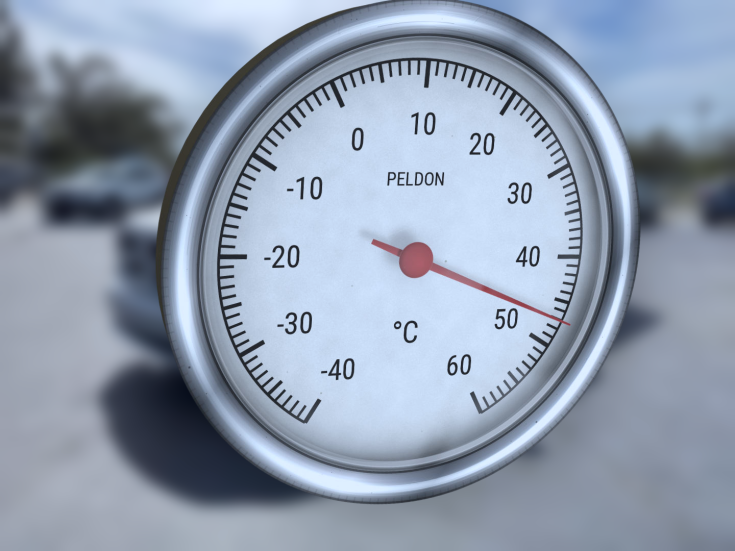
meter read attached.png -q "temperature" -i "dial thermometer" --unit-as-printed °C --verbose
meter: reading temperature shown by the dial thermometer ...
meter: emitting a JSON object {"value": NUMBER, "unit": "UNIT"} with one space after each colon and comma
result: {"value": 47, "unit": "°C"}
